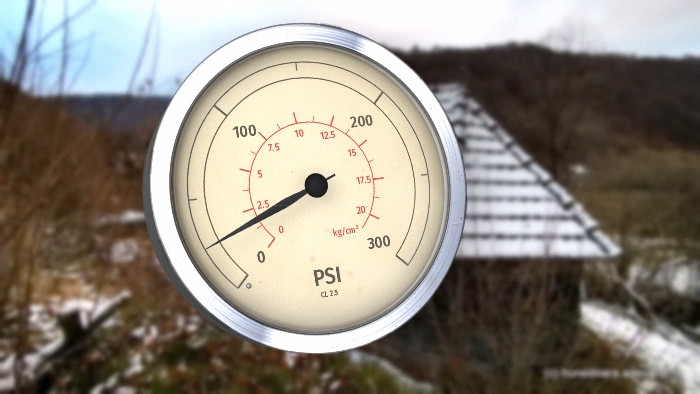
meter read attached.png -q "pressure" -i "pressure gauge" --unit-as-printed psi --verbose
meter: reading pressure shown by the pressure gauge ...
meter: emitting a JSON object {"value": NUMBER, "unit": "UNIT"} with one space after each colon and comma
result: {"value": 25, "unit": "psi"}
